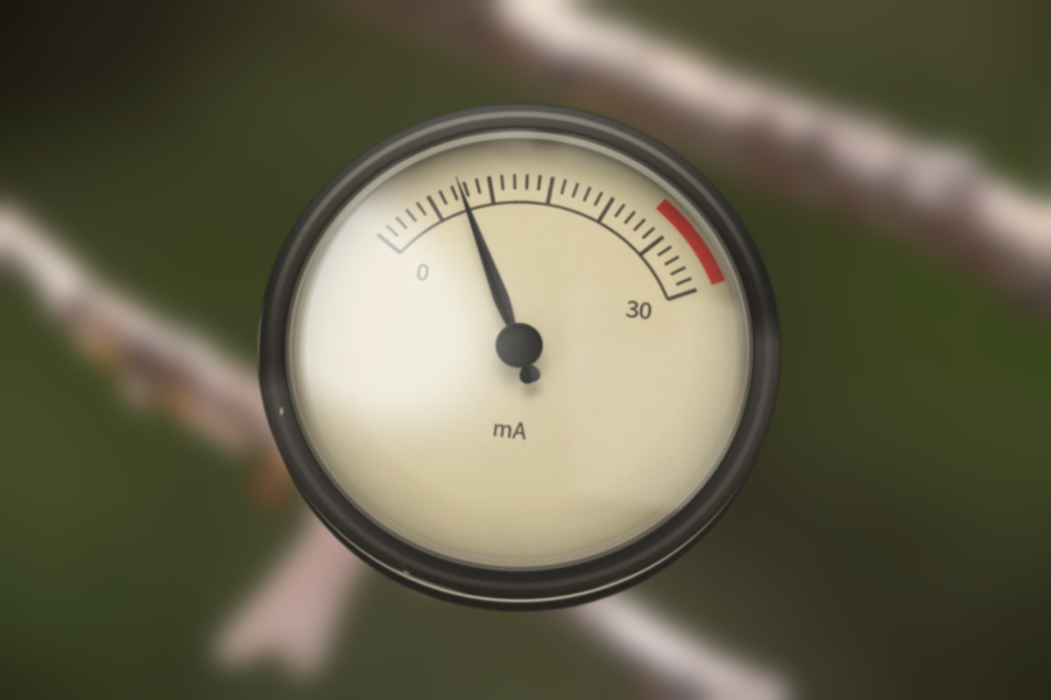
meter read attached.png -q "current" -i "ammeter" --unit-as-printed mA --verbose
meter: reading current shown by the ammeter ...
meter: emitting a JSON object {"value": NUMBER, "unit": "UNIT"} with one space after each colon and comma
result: {"value": 7.5, "unit": "mA"}
